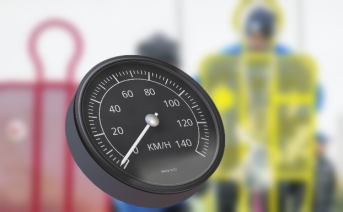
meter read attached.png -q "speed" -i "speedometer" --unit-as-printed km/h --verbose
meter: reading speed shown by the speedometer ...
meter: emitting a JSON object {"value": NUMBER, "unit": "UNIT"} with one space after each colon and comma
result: {"value": 2, "unit": "km/h"}
